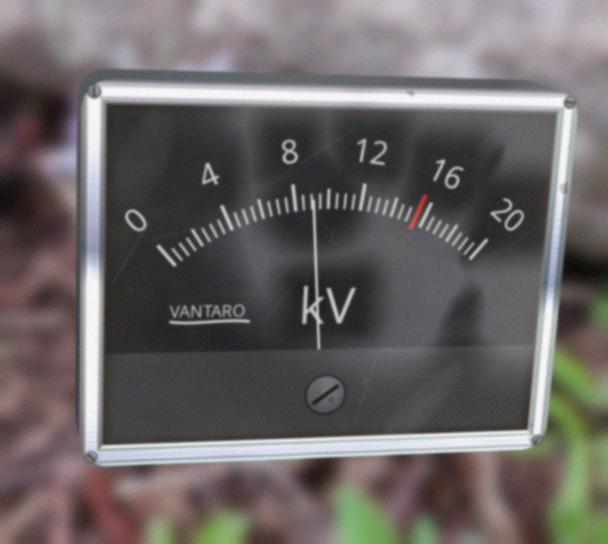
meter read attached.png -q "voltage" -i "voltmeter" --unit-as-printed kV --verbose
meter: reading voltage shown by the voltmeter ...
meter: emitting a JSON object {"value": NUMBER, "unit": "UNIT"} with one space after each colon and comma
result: {"value": 9, "unit": "kV"}
